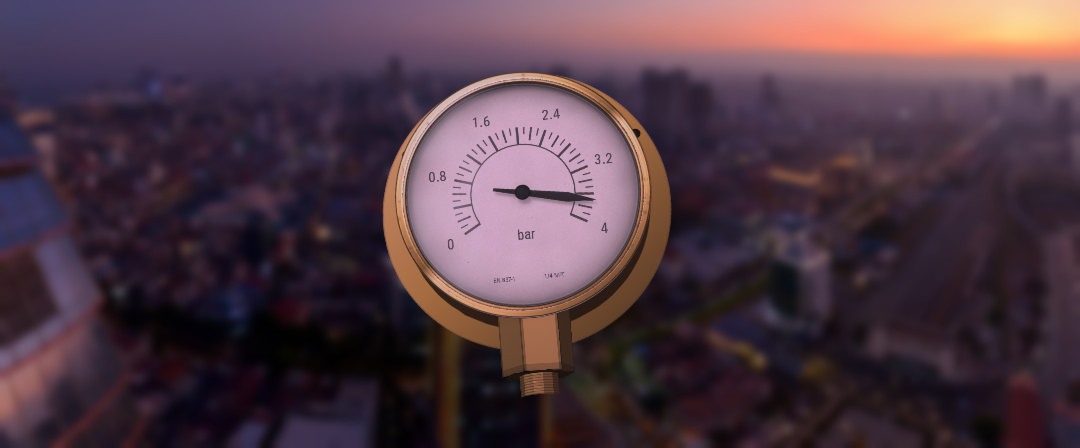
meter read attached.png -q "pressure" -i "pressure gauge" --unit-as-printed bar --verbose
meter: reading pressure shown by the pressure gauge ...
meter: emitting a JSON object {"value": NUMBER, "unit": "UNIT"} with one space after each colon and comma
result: {"value": 3.7, "unit": "bar"}
